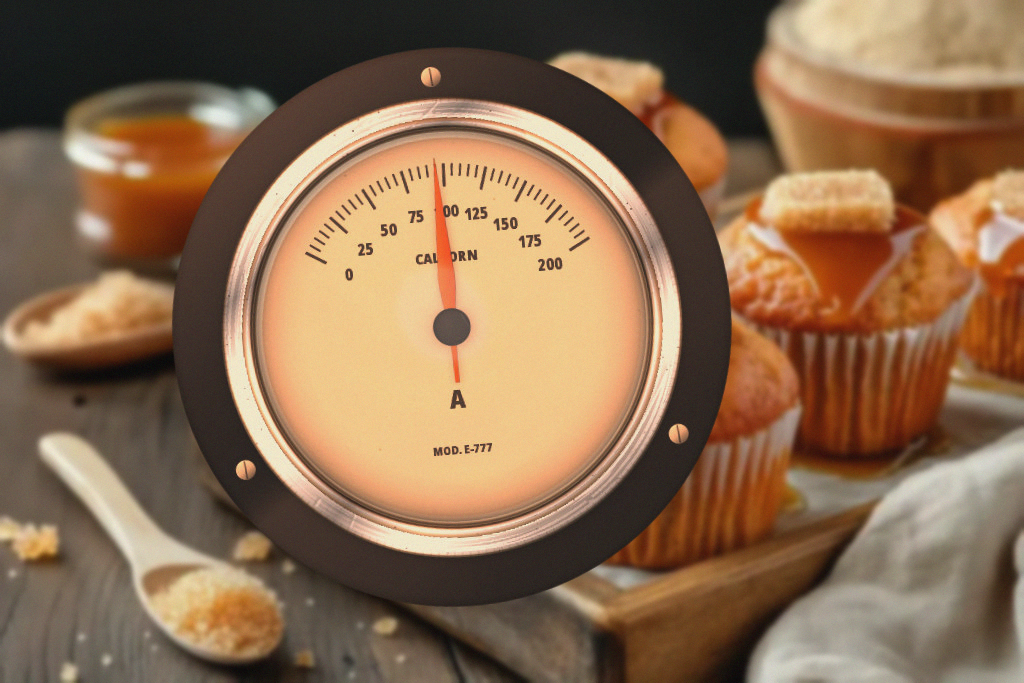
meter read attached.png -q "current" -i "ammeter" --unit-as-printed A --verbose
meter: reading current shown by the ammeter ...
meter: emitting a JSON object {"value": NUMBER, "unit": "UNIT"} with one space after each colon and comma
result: {"value": 95, "unit": "A"}
